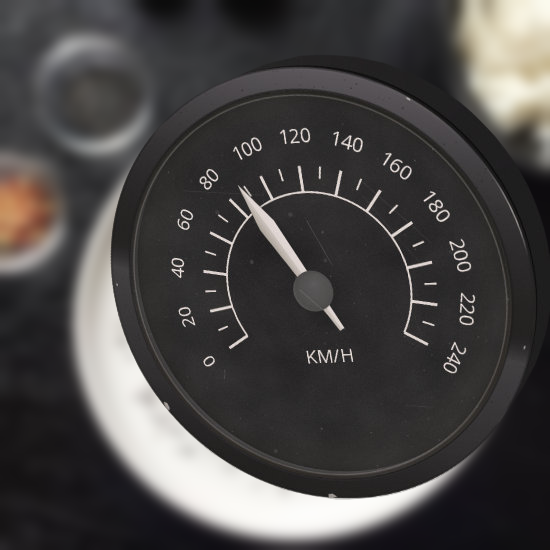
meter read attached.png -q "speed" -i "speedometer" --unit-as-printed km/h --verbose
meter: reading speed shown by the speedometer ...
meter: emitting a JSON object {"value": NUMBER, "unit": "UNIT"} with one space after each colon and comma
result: {"value": 90, "unit": "km/h"}
